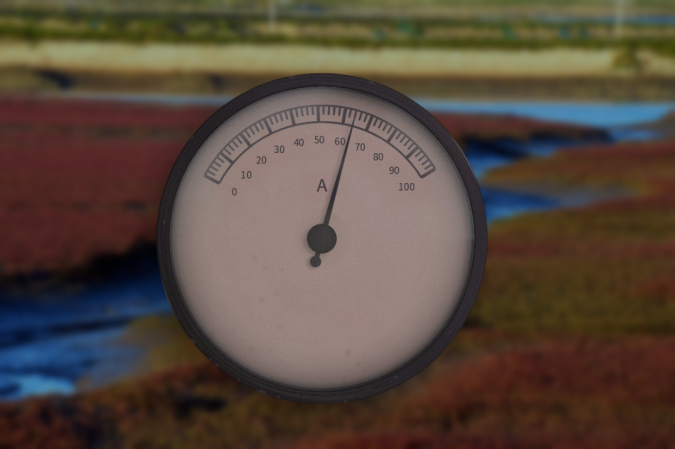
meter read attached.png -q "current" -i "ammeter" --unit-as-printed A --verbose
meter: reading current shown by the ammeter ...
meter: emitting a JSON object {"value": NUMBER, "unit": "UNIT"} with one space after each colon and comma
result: {"value": 64, "unit": "A"}
